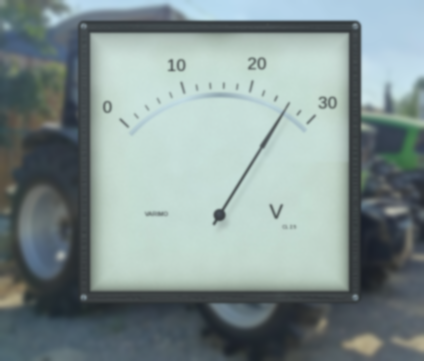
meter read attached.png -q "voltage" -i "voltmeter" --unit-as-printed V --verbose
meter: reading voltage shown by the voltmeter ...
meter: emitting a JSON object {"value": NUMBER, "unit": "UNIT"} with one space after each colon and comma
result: {"value": 26, "unit": "V"}
